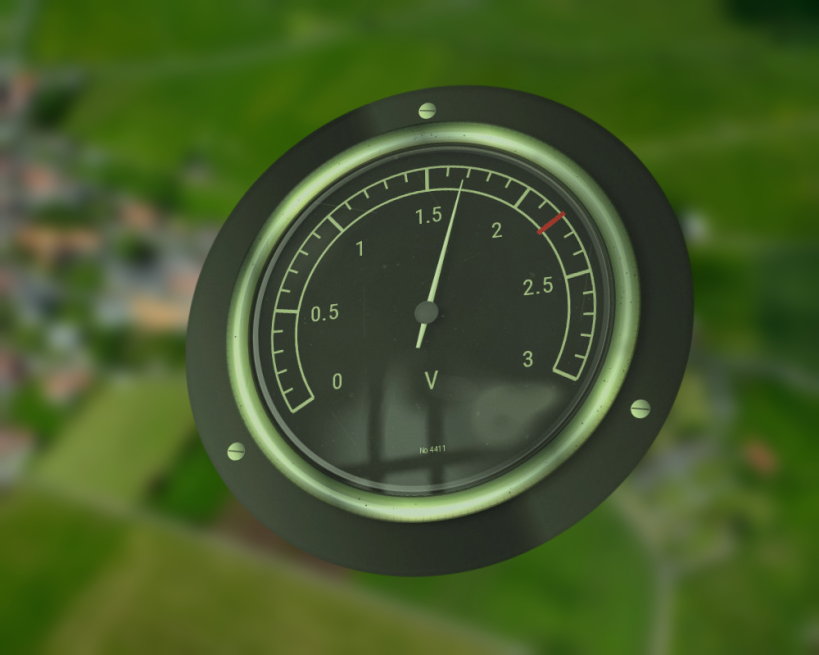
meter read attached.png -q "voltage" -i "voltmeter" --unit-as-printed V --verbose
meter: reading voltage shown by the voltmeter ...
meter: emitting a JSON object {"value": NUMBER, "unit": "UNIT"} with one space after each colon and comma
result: {"value": 1.7, "unit": "V"}
